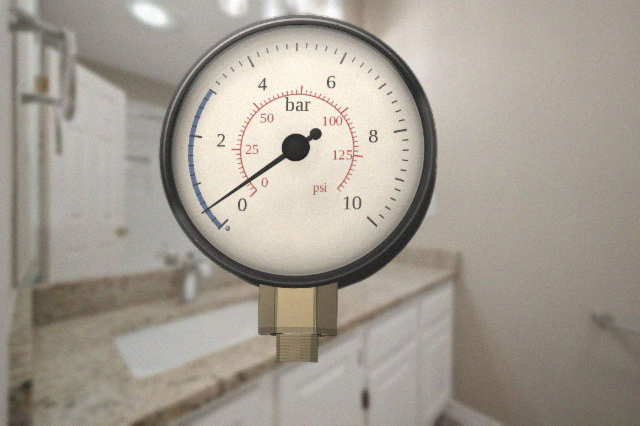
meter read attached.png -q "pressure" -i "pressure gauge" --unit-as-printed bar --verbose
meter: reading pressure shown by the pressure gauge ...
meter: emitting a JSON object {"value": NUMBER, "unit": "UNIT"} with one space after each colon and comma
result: {"value": 0.4, "unit": "bar"}
